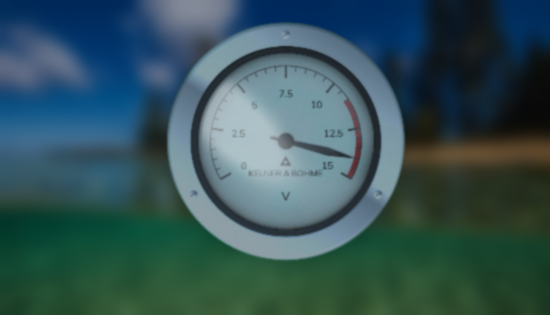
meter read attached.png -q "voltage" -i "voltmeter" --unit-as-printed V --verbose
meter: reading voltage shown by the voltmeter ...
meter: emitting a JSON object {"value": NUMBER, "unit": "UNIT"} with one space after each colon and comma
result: {"value": 14, "unit": "V"}
